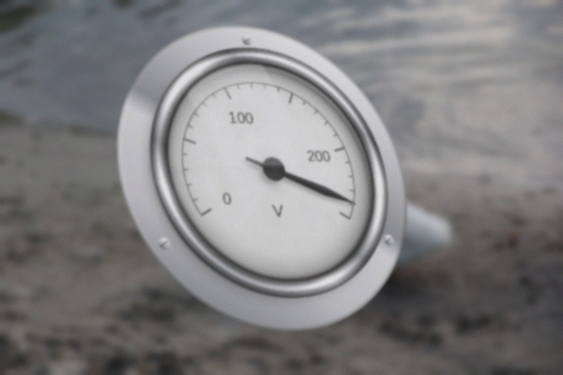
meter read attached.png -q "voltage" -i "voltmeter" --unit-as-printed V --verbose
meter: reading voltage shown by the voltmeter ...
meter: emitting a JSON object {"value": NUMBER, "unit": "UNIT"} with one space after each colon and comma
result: {"value": 240, "unit": "V"}
